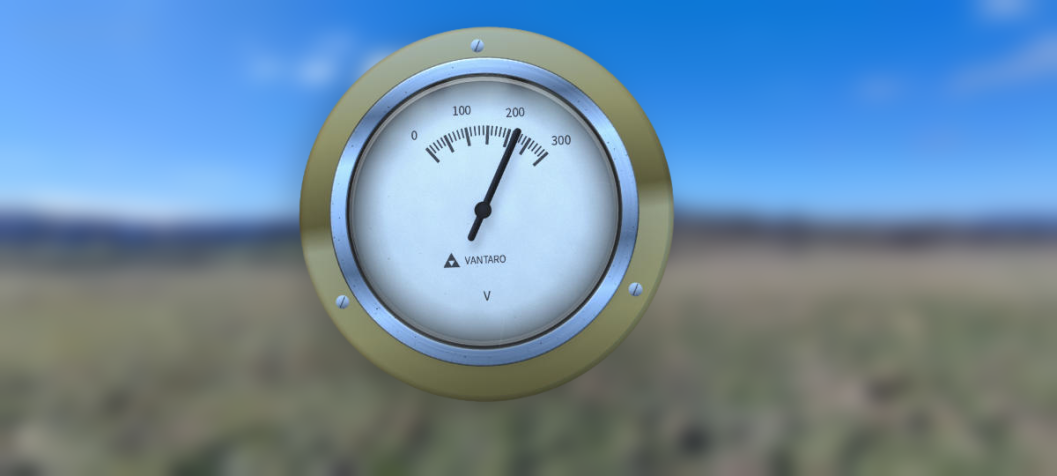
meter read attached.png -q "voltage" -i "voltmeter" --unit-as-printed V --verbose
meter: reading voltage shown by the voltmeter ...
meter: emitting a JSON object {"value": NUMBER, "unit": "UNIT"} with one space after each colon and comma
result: {"value": 220, "unit": "V"}
